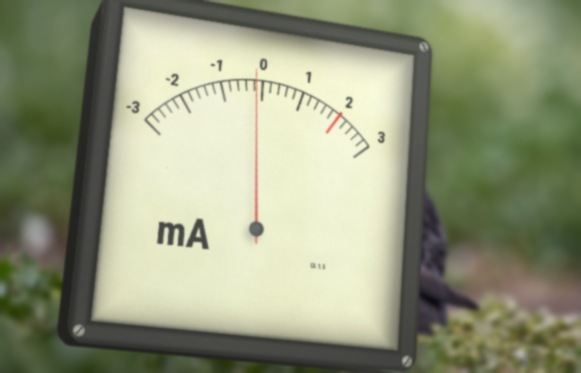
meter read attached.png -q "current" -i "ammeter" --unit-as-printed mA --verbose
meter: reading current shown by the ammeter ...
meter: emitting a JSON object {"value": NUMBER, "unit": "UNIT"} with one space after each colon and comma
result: {"value": -0.2, "unit": "mA"}
